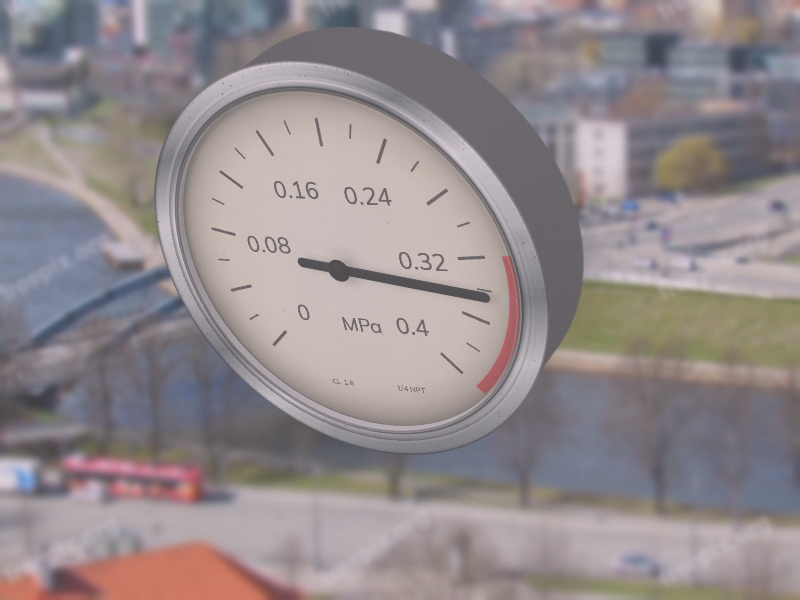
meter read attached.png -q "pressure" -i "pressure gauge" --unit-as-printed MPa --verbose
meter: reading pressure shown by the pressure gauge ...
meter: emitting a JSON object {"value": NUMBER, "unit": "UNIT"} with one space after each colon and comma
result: {"value": 0.34, "unit": "MPa"}
